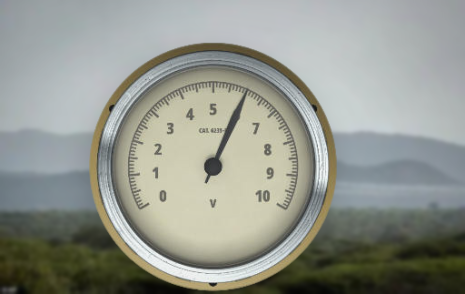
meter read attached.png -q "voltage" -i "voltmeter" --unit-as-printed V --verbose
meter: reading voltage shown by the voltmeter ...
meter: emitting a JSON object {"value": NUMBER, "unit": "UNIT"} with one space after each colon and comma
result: {"value": 6, "unit": "V"}
